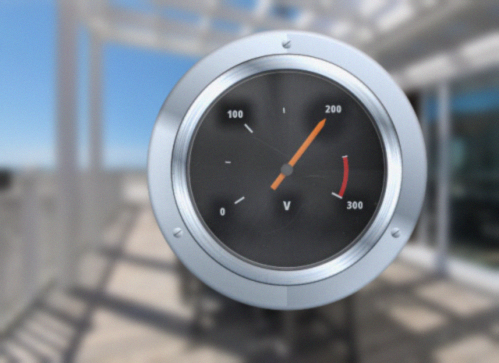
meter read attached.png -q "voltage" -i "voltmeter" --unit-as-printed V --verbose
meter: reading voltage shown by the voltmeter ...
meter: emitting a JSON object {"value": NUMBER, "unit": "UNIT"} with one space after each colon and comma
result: {"value": 200, "unit": "V"}
